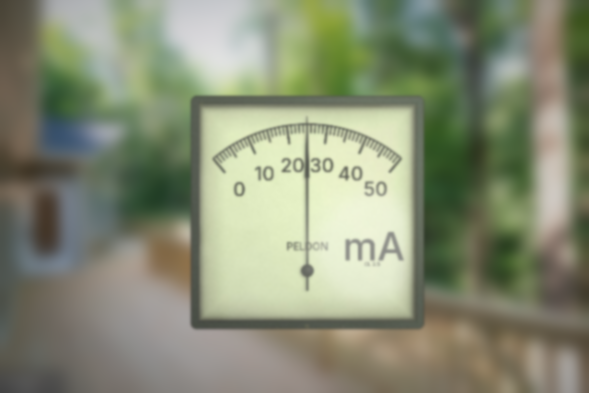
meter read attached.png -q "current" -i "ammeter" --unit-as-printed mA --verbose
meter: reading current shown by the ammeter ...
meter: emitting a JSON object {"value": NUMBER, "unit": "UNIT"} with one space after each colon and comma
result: {"value": 25, "unit": "mA"}
